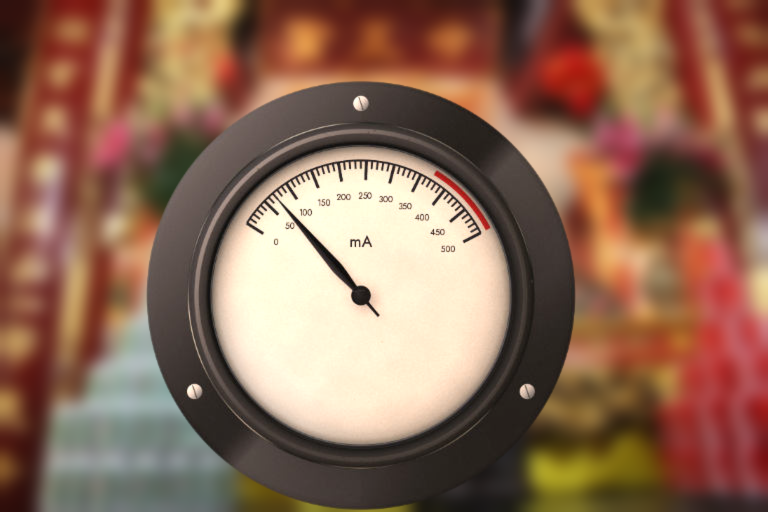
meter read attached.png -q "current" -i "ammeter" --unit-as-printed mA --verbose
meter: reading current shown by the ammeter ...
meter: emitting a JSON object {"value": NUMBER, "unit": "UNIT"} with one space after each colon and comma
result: {"value": 70, "unit": "mA"}
